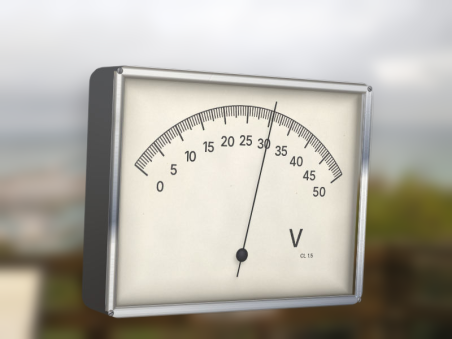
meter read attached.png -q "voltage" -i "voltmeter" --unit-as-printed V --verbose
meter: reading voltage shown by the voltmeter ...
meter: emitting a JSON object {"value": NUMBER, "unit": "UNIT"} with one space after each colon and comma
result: {"value": 30, "unit": "V"}
